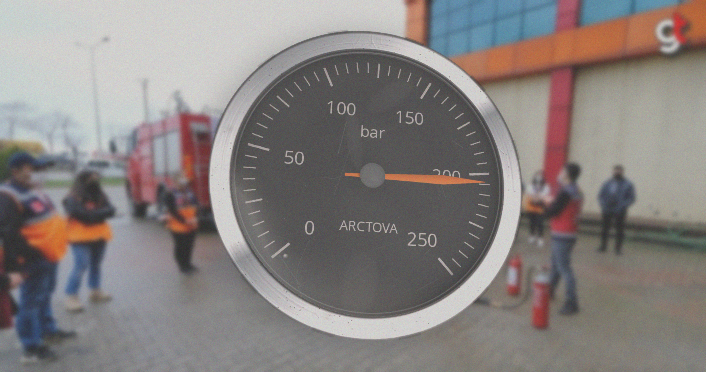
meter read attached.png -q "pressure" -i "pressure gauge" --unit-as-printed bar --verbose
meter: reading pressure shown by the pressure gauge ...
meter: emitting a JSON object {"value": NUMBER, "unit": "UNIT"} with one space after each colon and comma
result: {"value": 205, "unit": "bar"}
